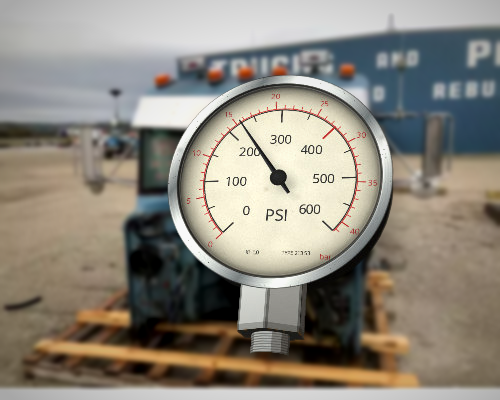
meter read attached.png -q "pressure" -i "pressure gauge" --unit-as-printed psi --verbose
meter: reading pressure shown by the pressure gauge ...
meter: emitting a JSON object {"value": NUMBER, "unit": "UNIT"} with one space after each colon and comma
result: {"value": 225, "unit": "psi"}
